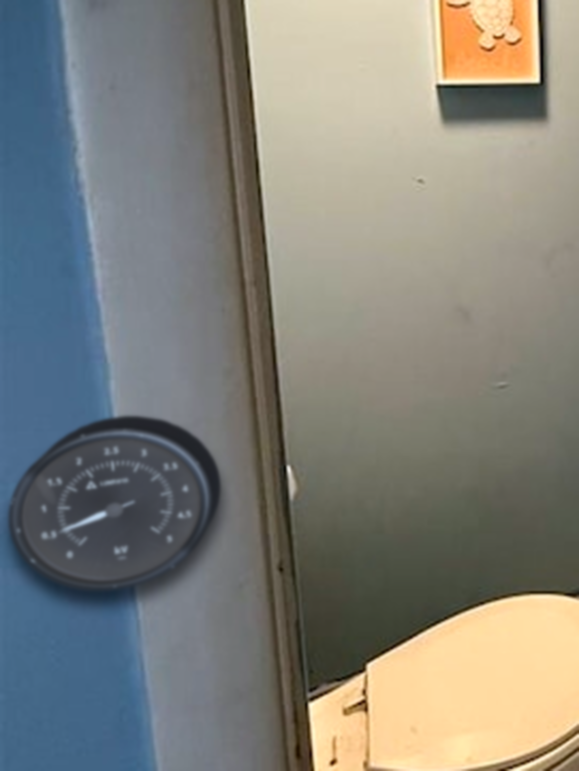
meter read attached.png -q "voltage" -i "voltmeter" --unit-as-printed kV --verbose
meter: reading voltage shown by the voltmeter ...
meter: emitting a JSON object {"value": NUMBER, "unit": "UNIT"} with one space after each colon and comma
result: {"value": 0.5, "unit": "kV"}
